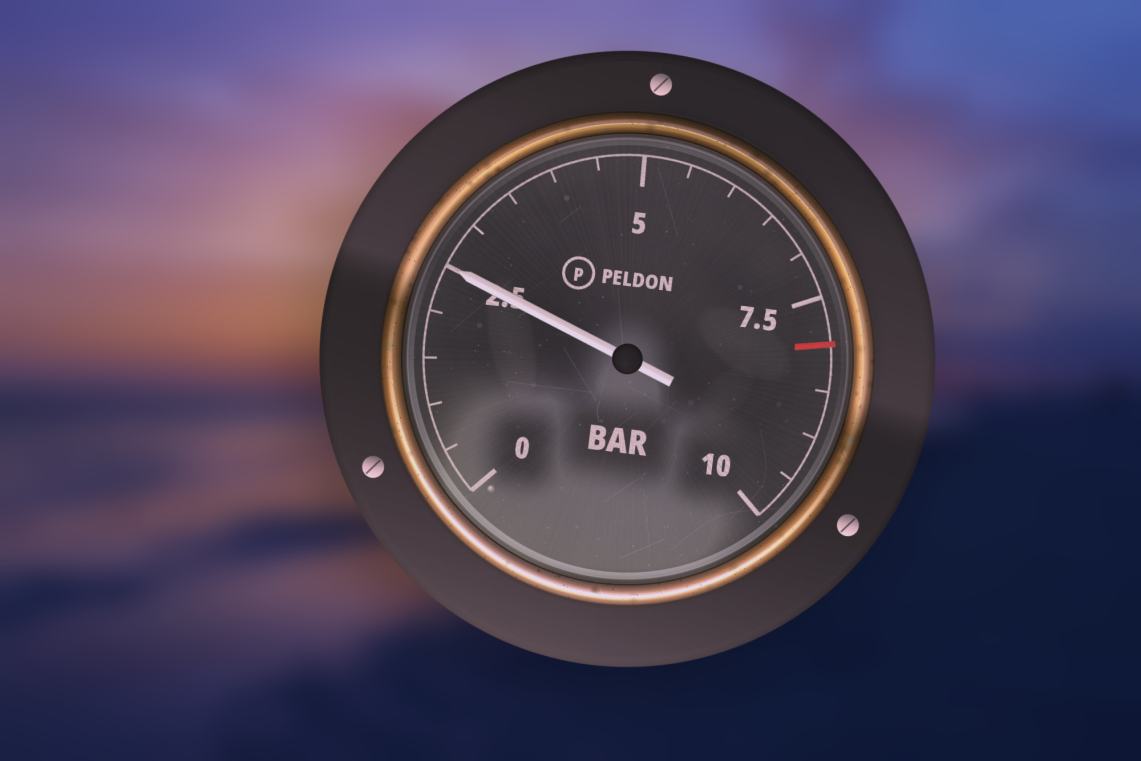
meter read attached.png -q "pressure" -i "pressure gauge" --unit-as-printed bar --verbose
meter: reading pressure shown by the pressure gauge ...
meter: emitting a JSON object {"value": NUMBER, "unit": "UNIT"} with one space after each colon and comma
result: {"value": 2.5, "unit": "bar"}
